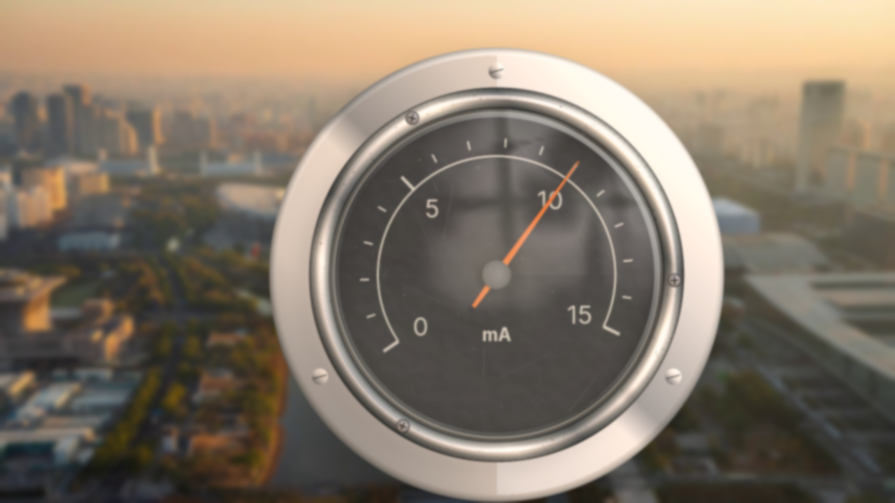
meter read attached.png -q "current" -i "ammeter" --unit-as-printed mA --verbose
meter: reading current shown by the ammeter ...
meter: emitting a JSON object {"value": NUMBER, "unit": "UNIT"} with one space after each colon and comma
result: {"value": 10, "unit": "mA"}
